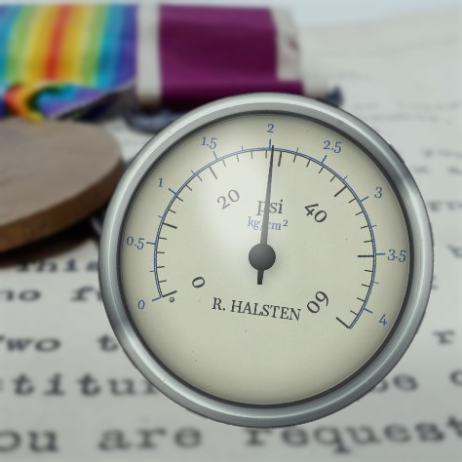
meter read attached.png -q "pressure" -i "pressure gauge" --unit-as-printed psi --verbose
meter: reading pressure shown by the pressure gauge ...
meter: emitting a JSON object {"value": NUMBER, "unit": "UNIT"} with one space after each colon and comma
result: {"value": 29, "unit": "psi"}
